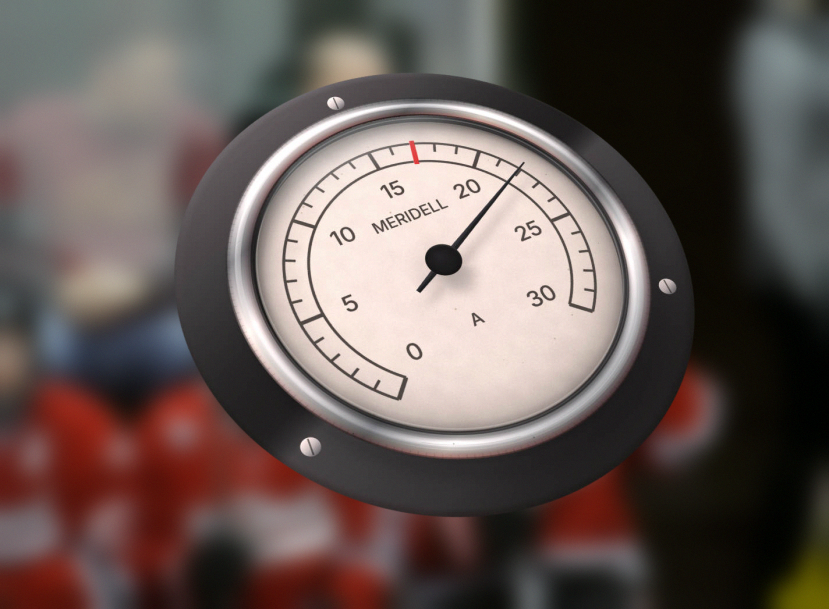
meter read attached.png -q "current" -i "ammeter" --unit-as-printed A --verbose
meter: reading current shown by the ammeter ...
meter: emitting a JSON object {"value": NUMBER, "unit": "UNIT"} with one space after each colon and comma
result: {"value": 22, "unit": "A"}
